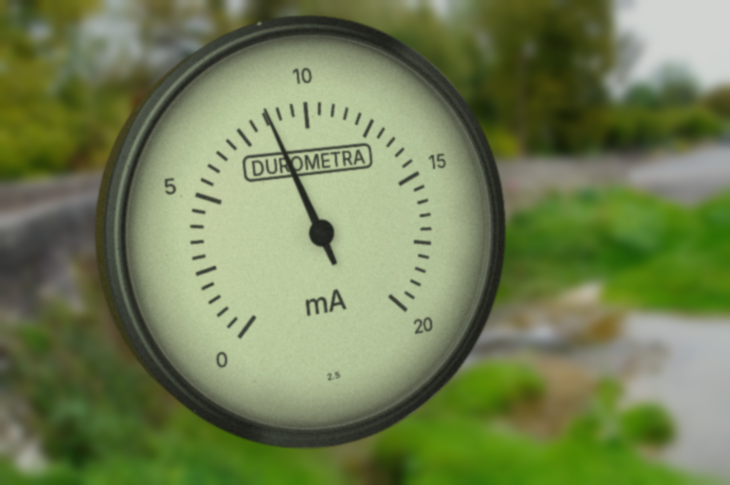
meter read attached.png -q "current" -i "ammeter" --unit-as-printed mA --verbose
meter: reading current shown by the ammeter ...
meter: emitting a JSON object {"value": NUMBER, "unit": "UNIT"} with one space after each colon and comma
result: {"value": 8.5, "unit": "mA"}
